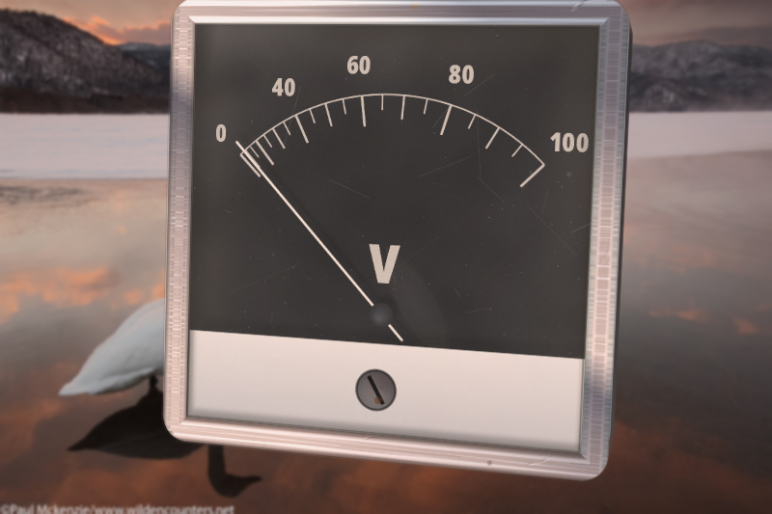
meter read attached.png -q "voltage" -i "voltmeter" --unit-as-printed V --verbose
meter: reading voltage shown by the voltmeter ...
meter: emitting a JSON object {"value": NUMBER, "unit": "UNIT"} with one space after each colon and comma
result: {"value": 10, "unit": "V"}
